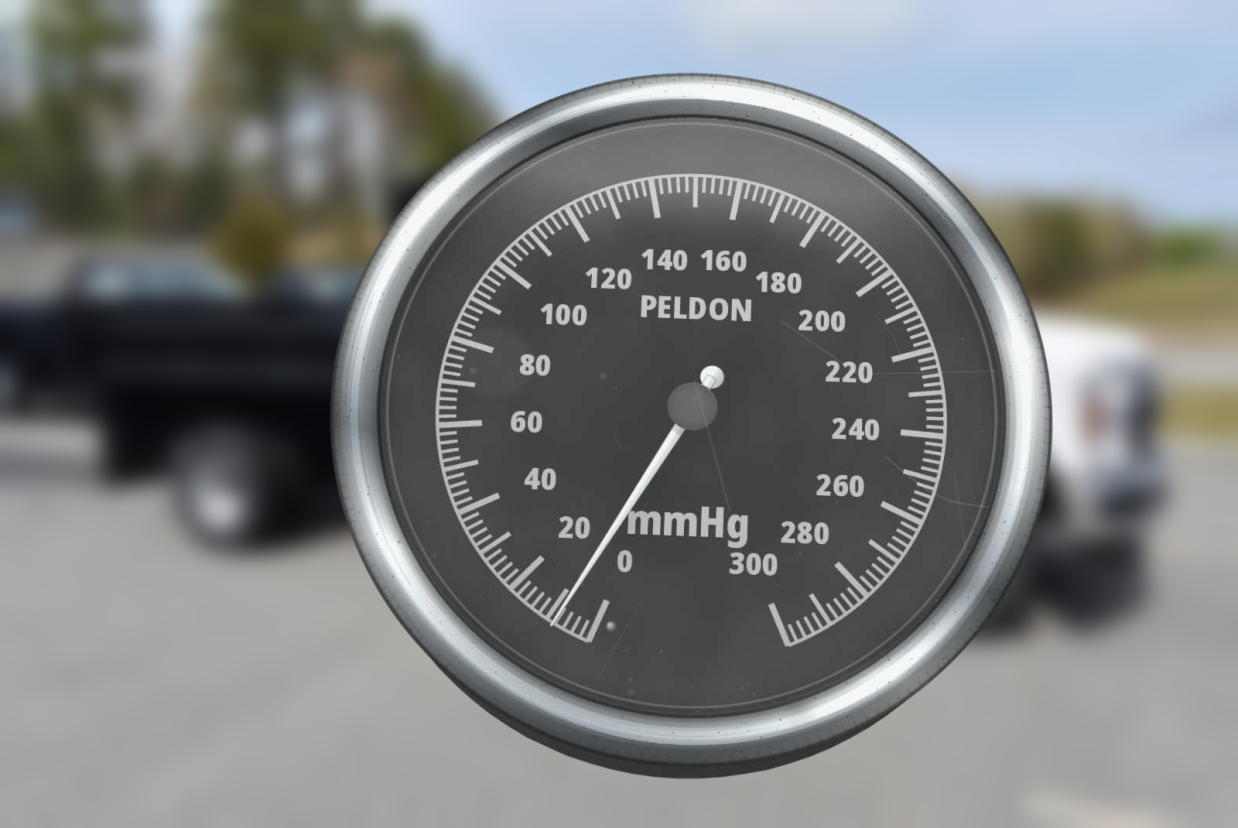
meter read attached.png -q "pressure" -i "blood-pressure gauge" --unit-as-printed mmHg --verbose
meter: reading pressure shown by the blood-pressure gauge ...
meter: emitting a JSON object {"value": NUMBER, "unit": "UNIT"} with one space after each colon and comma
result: {"value": 8, "unit": "mmHg"}
